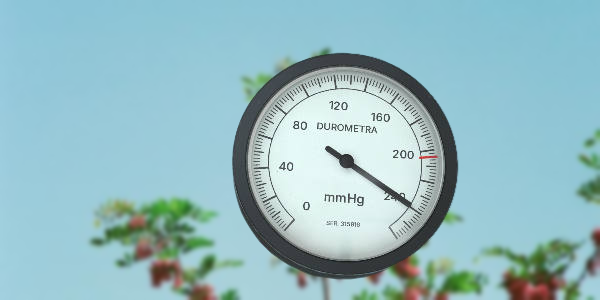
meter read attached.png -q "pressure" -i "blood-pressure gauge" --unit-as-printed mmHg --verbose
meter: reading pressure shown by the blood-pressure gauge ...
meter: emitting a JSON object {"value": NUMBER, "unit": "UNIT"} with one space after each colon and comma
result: {"value": 240, "unit": "mmHg"}
